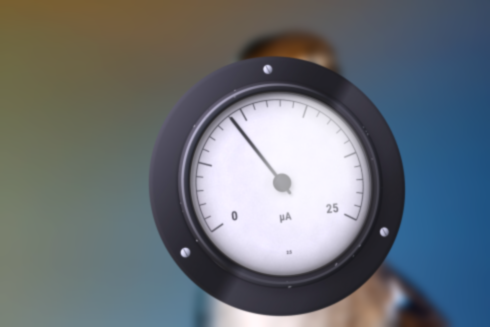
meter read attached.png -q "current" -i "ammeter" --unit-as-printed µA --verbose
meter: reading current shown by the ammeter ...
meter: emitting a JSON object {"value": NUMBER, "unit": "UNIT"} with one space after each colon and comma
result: {"value": 9, "unit": "µA"}
